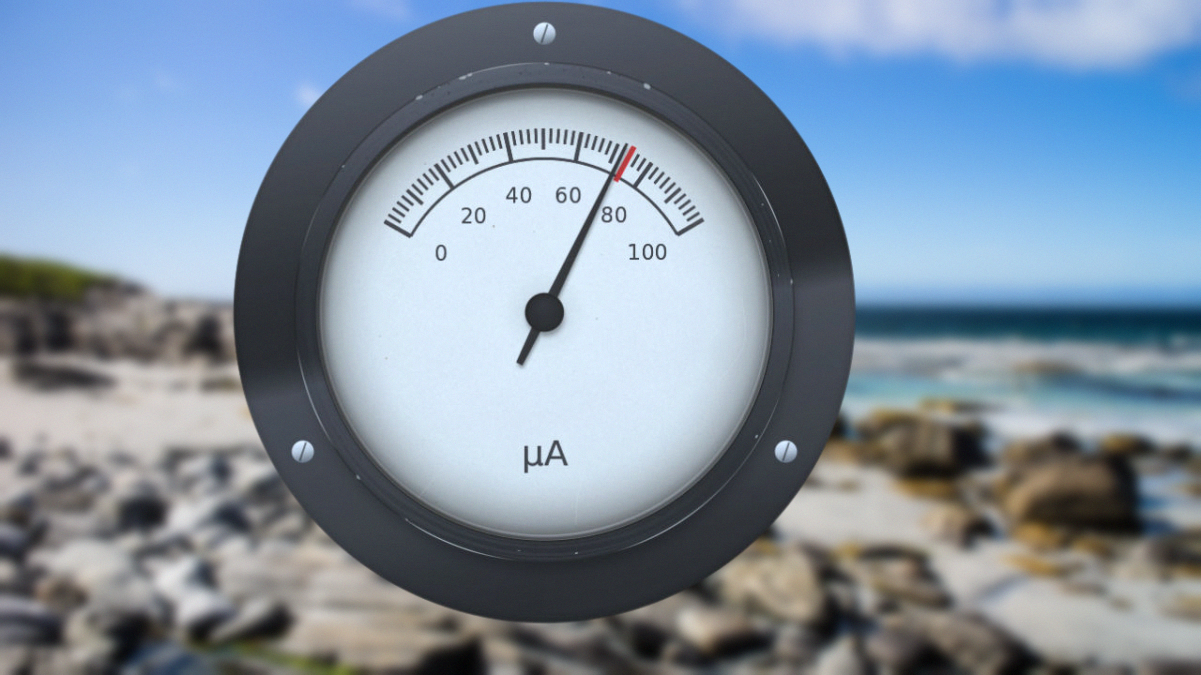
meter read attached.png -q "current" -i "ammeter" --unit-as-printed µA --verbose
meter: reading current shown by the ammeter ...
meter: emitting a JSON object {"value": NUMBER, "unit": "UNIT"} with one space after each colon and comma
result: {"value": 72, "unit": "µA"}
